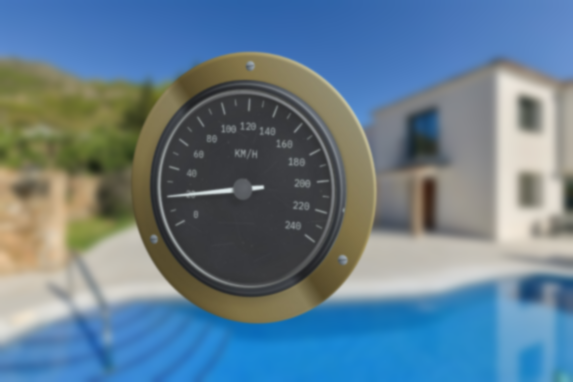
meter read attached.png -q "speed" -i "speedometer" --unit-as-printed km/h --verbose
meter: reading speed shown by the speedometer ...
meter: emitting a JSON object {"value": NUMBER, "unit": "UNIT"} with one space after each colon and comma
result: {"value": 20, "unit": "km/h"}
